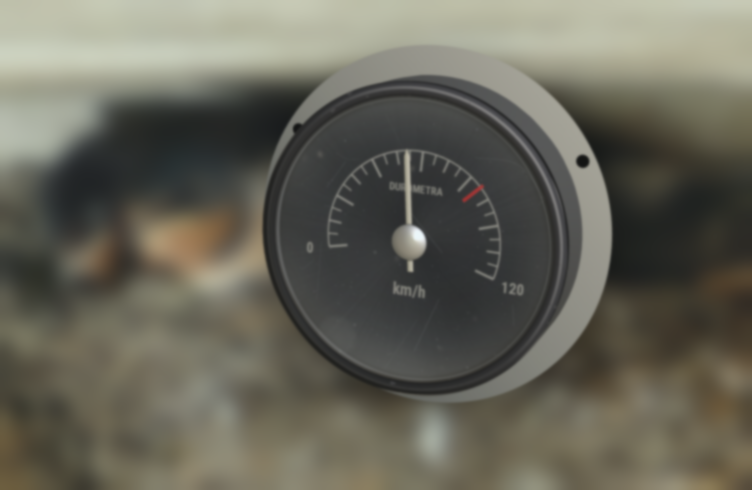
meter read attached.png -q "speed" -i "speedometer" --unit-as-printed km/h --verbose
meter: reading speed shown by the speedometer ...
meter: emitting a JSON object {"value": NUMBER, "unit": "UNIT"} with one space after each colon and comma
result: {"value": 55, "unit": "km/h"}
